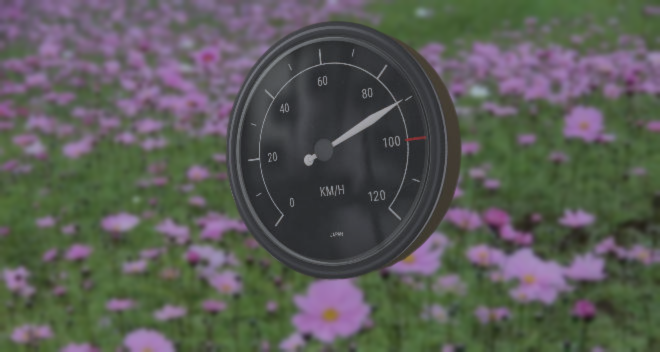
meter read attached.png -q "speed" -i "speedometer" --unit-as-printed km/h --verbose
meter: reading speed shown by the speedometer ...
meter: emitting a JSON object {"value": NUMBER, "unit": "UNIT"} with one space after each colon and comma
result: {"value": 90, "unit": "km/h"}
